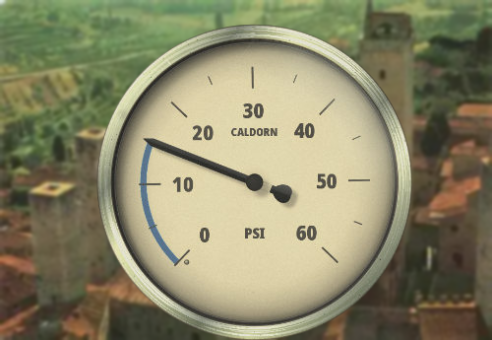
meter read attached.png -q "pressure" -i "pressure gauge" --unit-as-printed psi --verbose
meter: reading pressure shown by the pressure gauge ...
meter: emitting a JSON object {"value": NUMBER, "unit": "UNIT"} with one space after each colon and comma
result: {"value": 15, "unit": "psi"}
